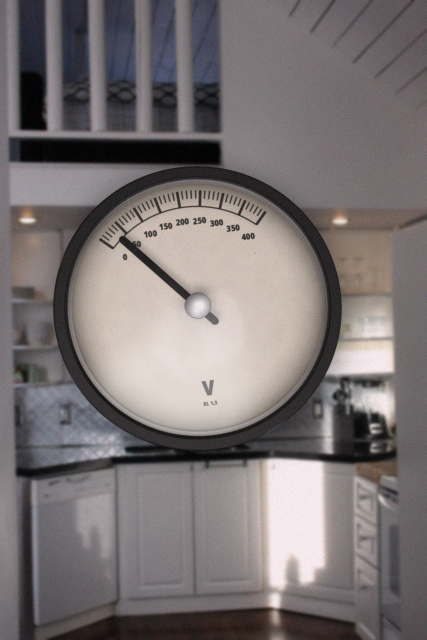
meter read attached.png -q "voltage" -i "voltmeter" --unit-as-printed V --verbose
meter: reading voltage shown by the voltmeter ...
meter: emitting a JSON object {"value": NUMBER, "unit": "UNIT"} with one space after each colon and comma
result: {"value": 30, "unit": "V"}
